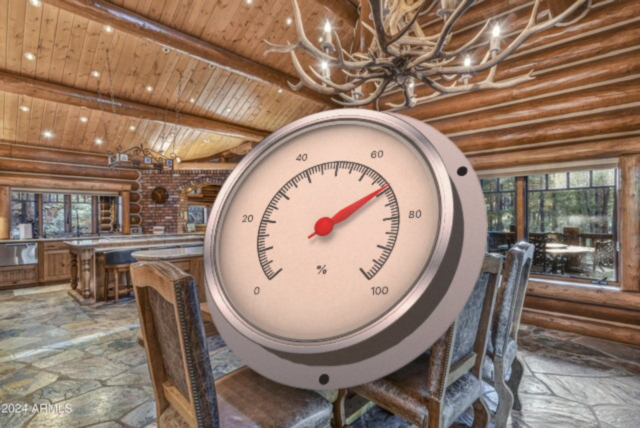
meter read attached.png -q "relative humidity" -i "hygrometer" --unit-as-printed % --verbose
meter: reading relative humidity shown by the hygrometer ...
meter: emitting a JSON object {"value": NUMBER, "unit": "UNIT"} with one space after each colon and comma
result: {"value": 70, "unit": "%"}
